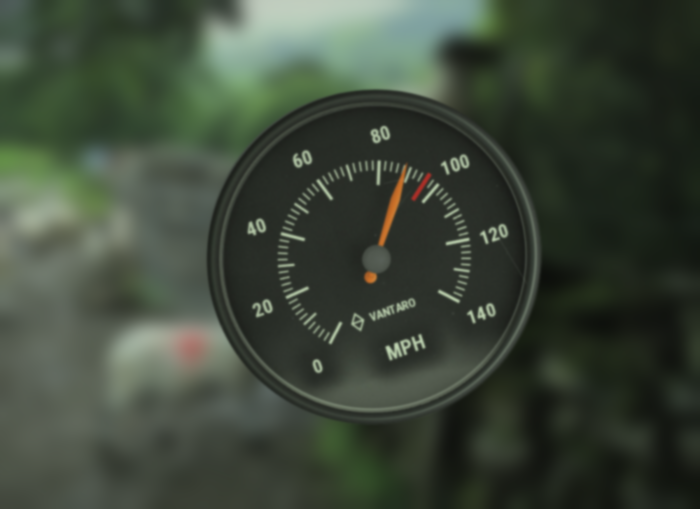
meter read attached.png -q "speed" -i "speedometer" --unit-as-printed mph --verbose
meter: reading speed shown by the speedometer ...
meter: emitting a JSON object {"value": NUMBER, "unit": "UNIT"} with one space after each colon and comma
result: {"value": 88, "unit": "mph"}
